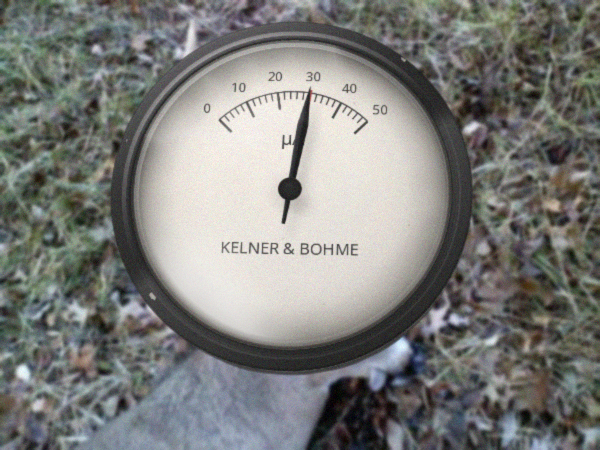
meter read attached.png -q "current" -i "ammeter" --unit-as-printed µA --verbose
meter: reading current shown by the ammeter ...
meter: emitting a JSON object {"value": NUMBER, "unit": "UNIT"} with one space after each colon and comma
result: {"value": 30, "unit": "µA"}
